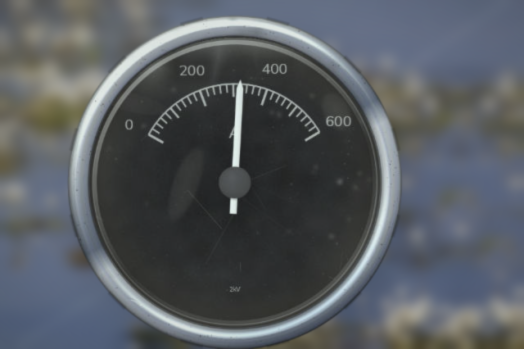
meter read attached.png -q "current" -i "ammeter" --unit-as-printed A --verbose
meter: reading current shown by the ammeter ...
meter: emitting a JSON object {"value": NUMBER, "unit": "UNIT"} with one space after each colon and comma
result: {"value": 320, "unit": "A"}
